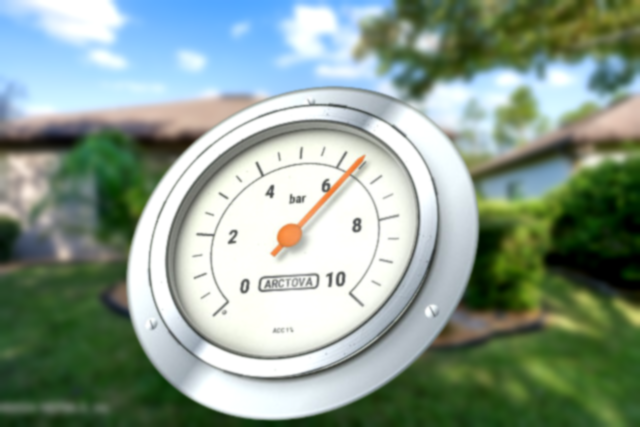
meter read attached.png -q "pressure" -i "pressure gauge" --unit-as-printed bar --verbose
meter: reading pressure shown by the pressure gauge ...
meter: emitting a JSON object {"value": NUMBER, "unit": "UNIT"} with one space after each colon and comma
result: {"value": 6.5, "unit": "bar"}
